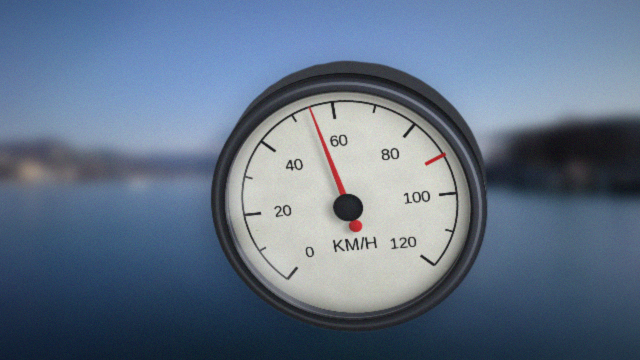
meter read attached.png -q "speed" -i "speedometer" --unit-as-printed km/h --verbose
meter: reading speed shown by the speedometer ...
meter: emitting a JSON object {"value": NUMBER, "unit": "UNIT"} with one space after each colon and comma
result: {"value": 55, "unit": "km/h"}
